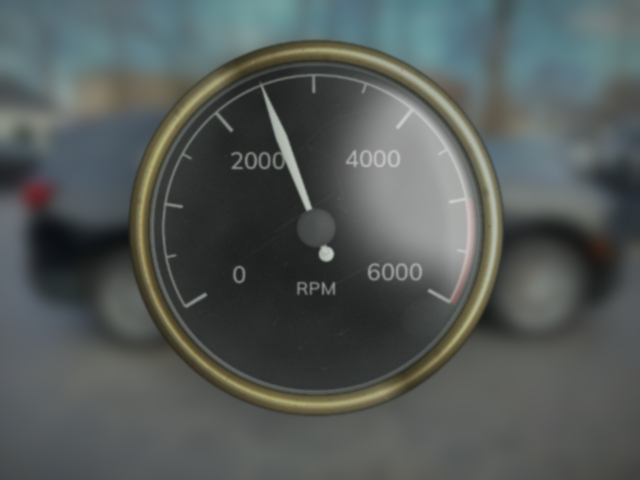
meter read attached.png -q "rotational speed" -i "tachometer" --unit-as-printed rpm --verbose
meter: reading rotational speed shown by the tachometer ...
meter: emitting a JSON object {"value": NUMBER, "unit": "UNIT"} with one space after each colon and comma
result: {"value": 2500, "unit": "rpm"}
